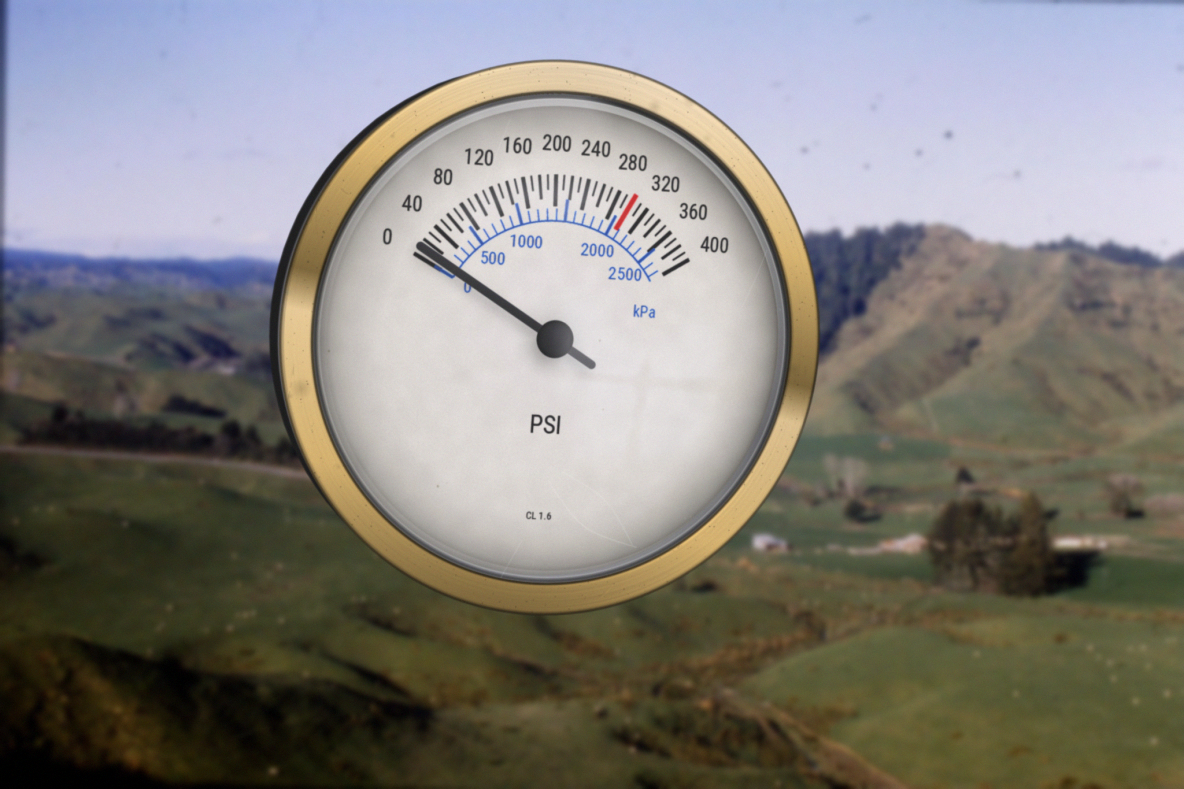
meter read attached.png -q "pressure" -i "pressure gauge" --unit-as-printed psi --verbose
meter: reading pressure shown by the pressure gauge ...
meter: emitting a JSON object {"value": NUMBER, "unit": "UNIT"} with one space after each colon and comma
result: {"value": 10, "unit": "psi"}
